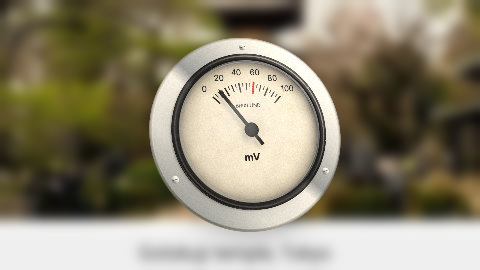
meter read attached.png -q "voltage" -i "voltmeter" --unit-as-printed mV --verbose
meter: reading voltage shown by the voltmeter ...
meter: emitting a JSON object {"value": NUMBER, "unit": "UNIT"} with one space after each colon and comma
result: {"value": 10, "unit": "mV"}
